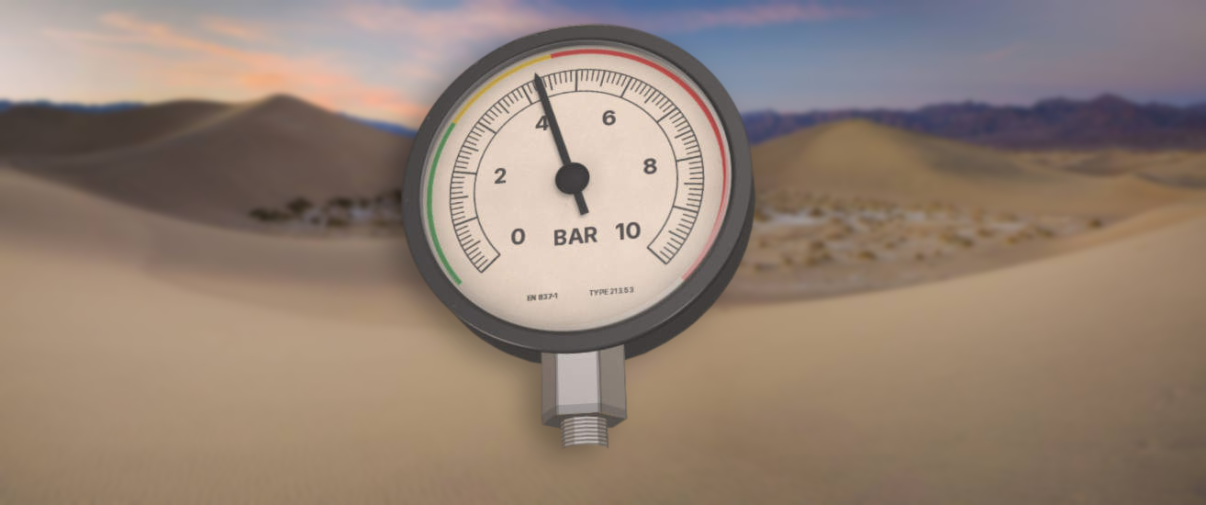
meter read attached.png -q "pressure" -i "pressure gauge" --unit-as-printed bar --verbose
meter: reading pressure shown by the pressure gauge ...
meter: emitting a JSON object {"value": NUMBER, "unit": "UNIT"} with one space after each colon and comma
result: {"value": 4.3, "unit": "bar"}
